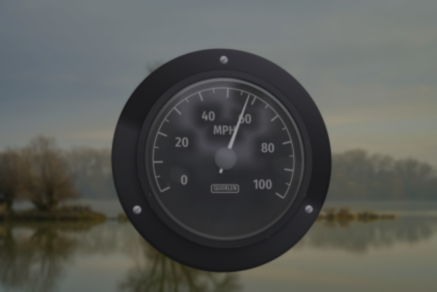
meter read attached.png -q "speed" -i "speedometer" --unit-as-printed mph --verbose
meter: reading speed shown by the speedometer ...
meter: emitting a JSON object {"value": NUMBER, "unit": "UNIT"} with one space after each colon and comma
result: {"value": 57.5, "unit": "mph"}
